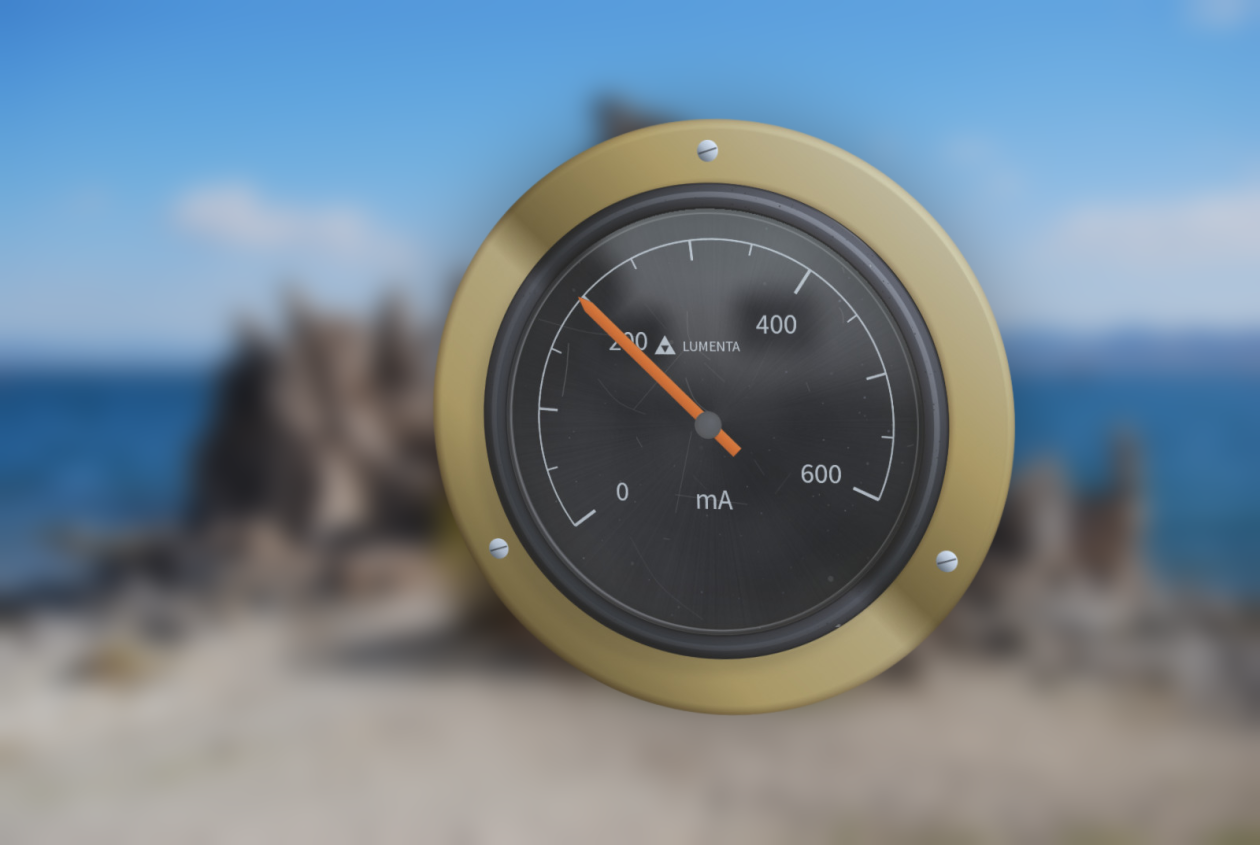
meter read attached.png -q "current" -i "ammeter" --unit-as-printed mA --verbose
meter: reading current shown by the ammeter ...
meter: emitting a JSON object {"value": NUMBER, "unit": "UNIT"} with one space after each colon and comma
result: {"value": 200, "unit": "mA"}
